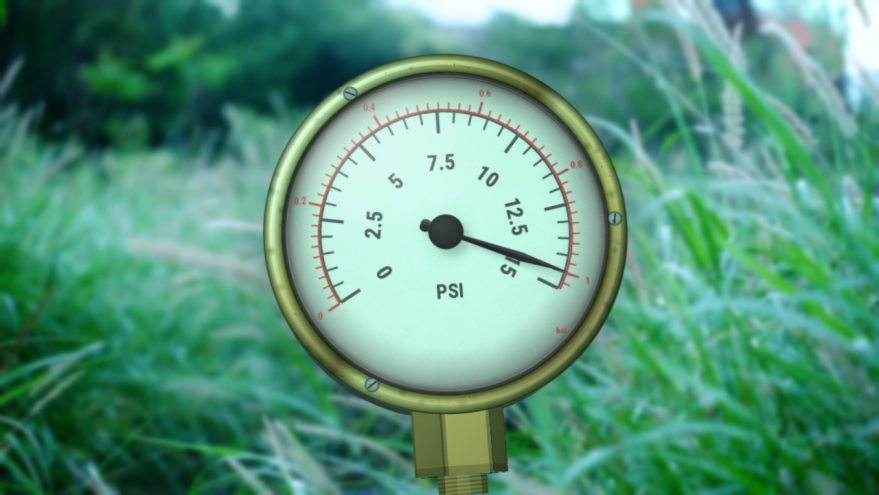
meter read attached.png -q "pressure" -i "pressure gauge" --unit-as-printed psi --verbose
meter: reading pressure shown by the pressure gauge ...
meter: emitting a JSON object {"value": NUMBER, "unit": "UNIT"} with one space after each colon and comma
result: {"value": 14.5, "unit": "psi"}
